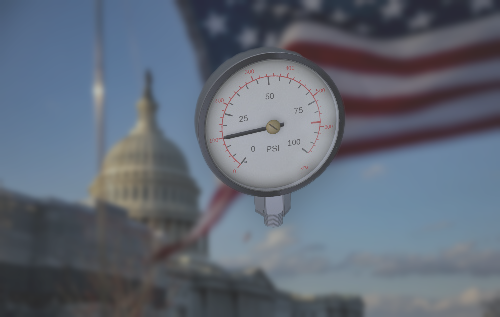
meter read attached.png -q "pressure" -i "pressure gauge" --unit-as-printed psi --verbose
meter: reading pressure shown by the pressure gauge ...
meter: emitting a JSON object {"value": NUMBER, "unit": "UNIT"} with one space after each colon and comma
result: {"value": 15, "unit": "psi"}
